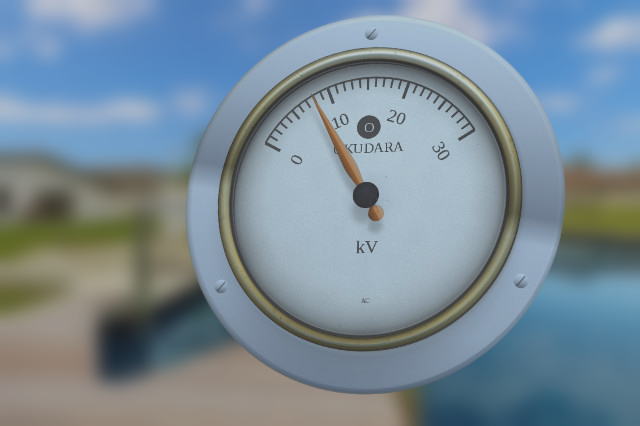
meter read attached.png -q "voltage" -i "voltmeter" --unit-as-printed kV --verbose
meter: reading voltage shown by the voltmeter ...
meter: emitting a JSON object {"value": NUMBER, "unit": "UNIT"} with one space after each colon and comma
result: {"value": 8, "unit": "kV"}
